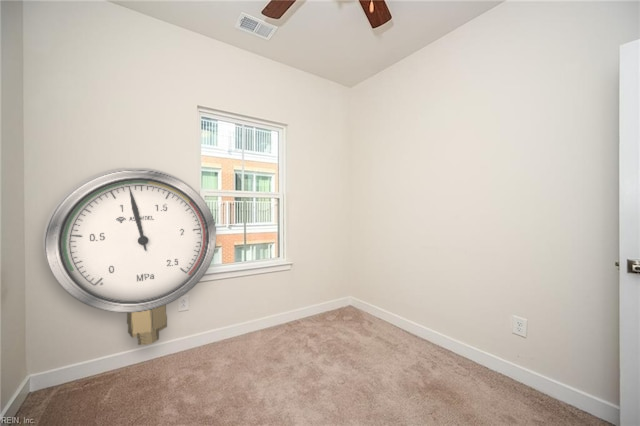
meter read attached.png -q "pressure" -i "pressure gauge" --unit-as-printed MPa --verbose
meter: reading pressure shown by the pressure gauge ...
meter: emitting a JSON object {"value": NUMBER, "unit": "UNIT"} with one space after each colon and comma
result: {"value": 1.15, "unit": "MPa"}
